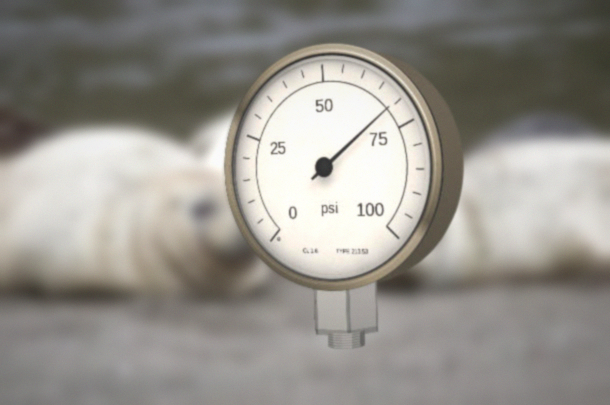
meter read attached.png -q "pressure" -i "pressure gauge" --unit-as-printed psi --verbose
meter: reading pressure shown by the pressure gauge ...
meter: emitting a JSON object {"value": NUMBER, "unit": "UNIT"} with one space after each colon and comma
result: {"value": 70, "unit": "psi"}
